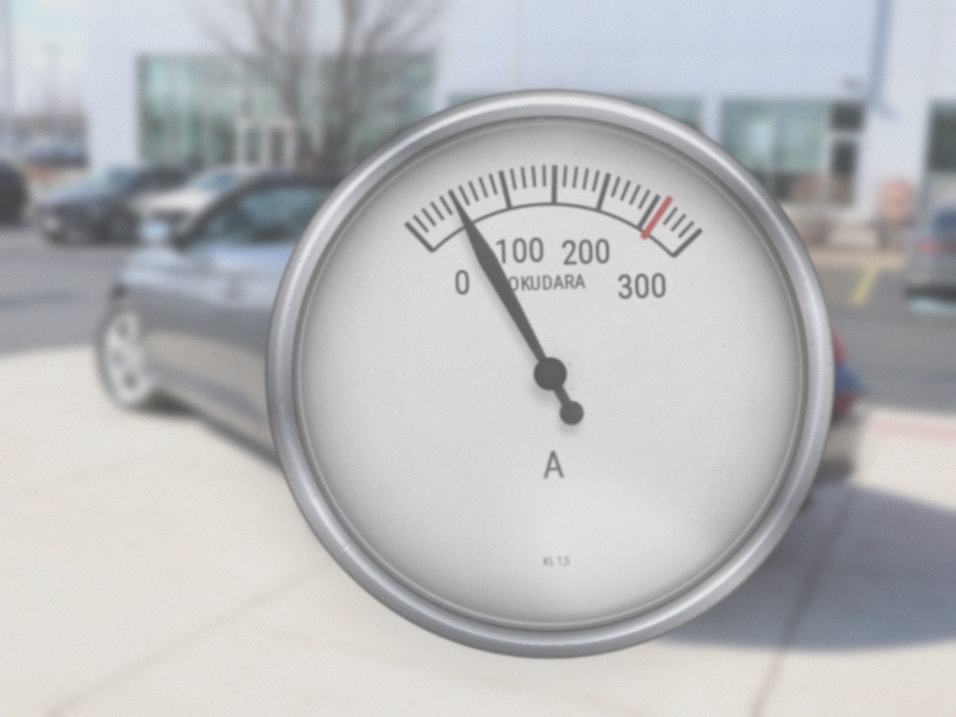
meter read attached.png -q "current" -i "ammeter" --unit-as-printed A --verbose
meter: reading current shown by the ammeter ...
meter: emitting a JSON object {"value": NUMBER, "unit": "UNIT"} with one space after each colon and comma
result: {"value": 50, "unit": "A"}
